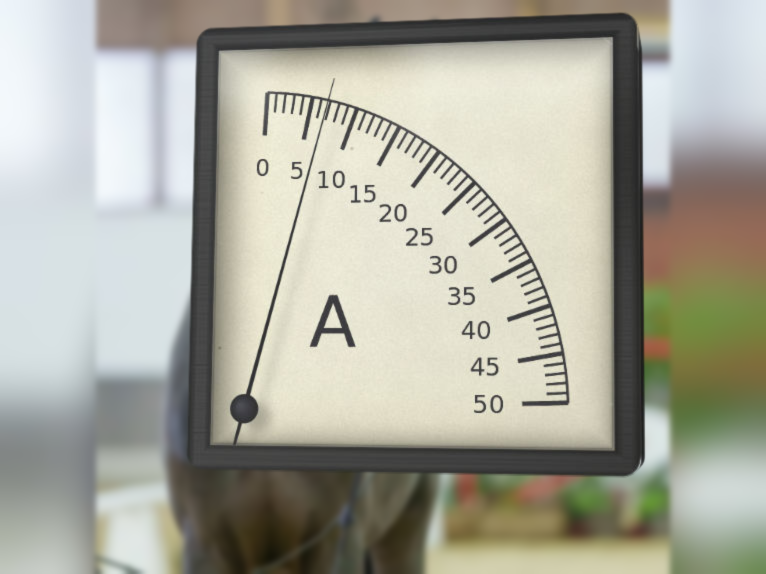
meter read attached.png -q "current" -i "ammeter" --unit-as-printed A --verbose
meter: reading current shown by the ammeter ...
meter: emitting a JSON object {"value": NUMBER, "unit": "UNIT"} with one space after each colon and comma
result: {"value": 7, "unit": "A"}
